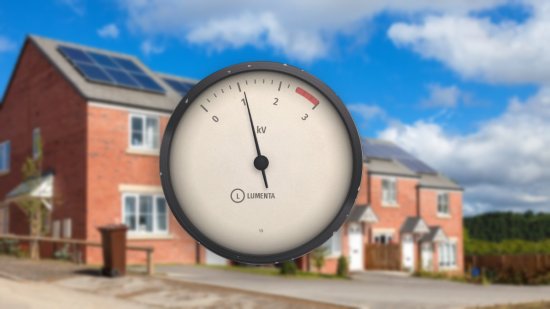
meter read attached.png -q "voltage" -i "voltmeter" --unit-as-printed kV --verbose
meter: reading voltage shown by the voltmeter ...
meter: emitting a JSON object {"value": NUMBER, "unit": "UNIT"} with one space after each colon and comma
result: {"value": 1.1, "unit": "kV"}
